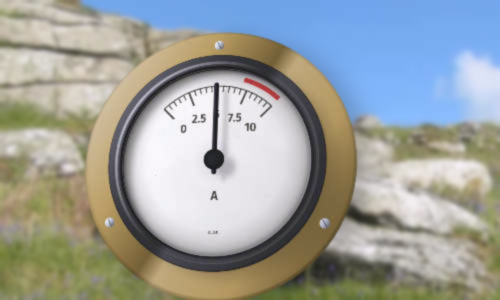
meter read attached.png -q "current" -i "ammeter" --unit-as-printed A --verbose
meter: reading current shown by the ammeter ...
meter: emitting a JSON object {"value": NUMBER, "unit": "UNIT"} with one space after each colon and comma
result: {"value": 5, "unit": "A"}
